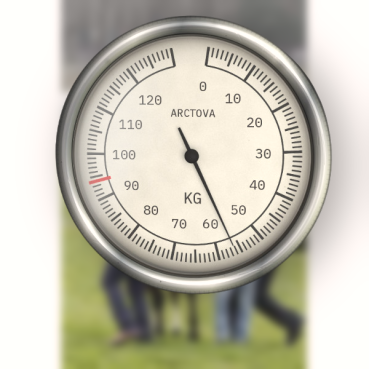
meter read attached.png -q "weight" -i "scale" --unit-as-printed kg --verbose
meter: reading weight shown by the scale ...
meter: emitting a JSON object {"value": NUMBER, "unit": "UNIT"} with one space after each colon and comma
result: {"value": 56, "unit": "kg"}
